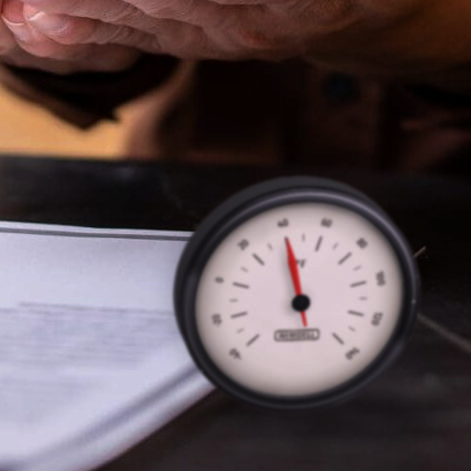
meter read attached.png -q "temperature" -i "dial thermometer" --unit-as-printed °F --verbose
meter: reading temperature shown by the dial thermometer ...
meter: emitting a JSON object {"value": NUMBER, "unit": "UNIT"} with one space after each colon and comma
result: {"value": 40, "unit": "°F"}
